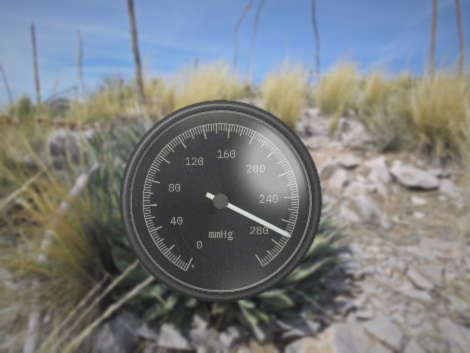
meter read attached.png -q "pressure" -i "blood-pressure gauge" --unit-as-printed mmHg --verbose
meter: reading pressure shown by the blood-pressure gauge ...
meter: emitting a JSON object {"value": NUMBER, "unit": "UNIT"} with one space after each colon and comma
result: {"value": 270, "unit": "mmHg"}
